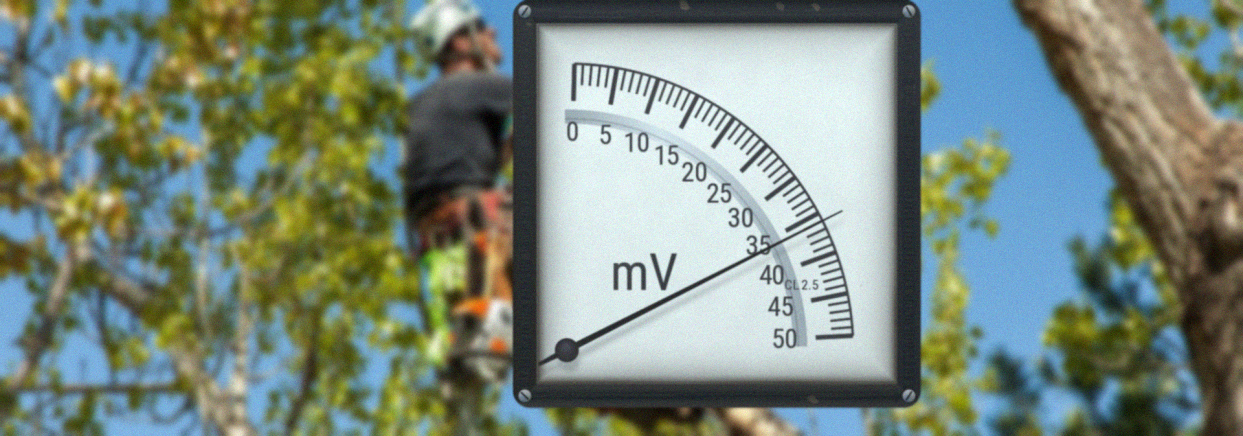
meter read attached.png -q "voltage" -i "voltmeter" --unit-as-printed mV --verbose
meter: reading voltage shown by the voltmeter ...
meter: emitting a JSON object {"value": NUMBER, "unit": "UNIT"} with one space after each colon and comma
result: {"value": 36, "unit": "mV"}
